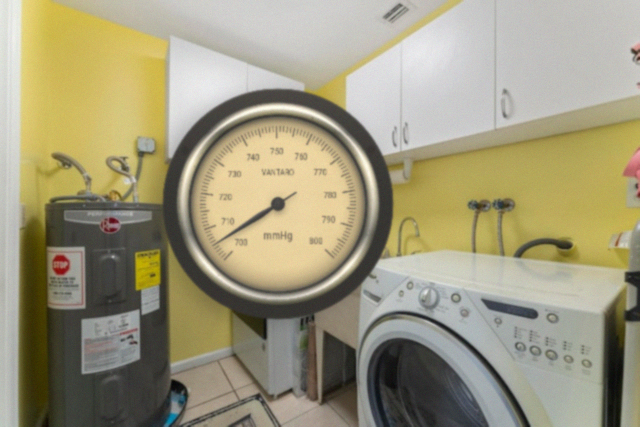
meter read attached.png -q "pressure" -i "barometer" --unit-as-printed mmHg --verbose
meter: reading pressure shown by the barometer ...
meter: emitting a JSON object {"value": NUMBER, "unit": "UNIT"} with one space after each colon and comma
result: {"value": 705, "unit": "mmHg"}
